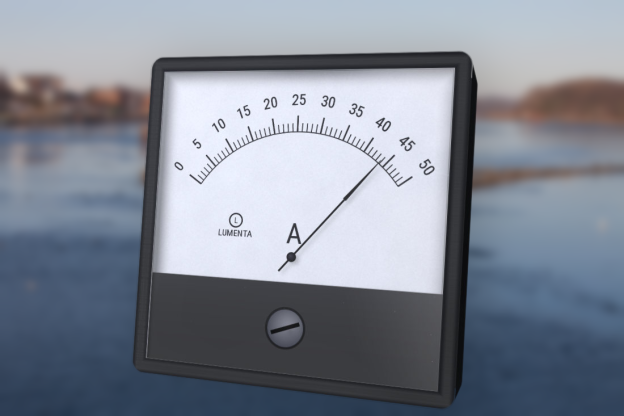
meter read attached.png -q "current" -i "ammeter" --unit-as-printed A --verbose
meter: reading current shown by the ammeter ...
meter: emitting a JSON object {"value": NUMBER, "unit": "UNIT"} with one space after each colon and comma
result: {"value": 44, "unit": "A"}
